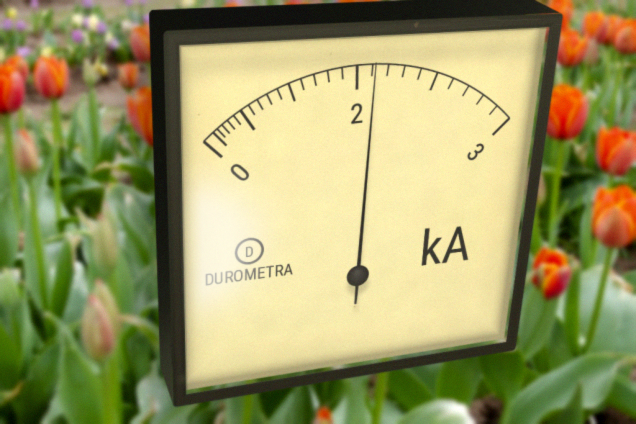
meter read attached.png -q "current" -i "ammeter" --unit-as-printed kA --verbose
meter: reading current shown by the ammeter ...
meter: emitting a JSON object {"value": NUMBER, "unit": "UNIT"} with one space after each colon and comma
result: {"value": 2.1, "unit": "kA"}
